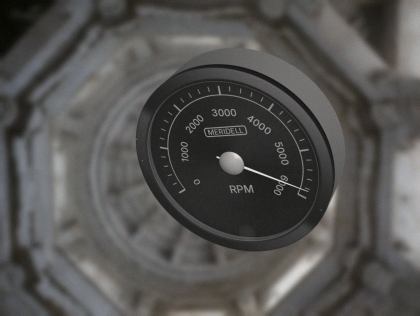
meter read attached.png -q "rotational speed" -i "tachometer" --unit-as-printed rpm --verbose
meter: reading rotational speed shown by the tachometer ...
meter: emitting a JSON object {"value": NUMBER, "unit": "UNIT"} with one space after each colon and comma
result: {"value": 5800, "unit": "rpm"}
